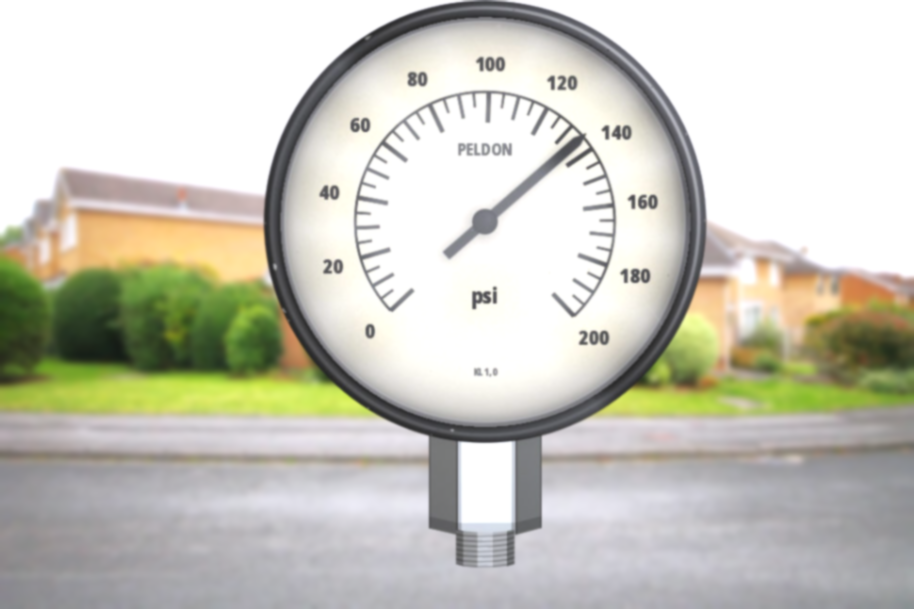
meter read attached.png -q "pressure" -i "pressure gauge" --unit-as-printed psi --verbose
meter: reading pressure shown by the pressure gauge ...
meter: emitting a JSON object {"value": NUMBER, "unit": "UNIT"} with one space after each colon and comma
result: {"value": 135, "unit": "psi"}
